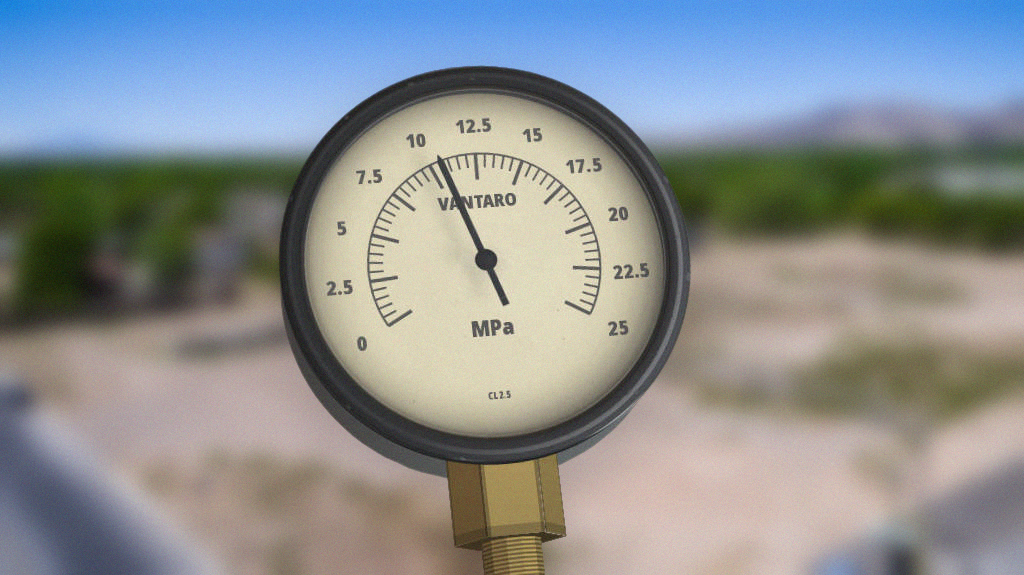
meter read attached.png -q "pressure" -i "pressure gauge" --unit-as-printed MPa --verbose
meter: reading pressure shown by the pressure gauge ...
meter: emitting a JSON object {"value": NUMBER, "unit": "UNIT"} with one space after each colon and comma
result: {"value": 10.5, "unit": "MPa"}
